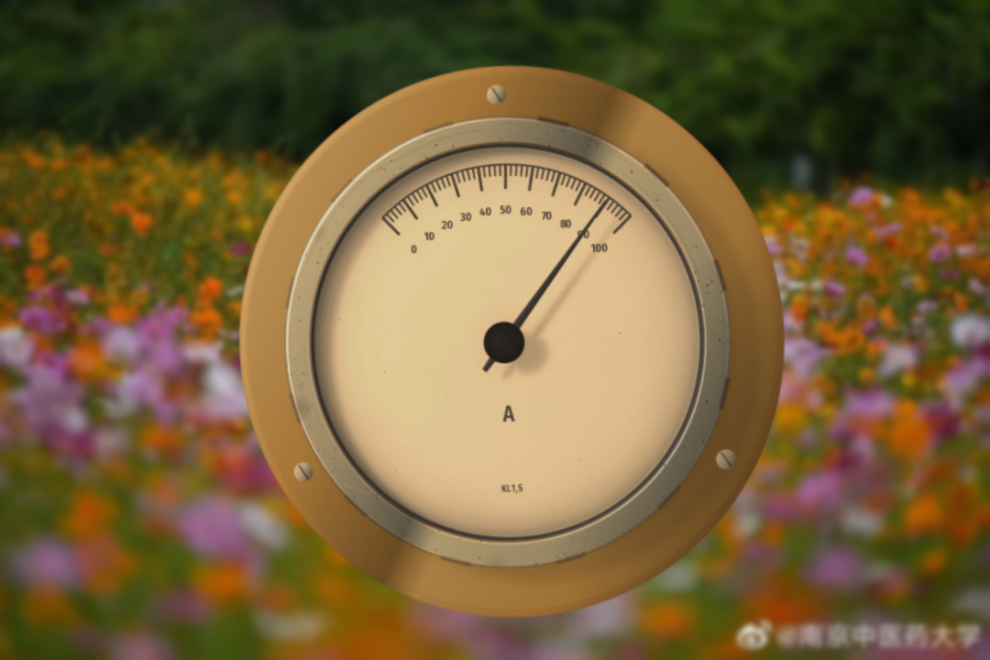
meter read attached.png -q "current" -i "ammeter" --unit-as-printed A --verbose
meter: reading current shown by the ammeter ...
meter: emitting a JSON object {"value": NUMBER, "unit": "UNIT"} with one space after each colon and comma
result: {"value": 90, "unit": "A"}
